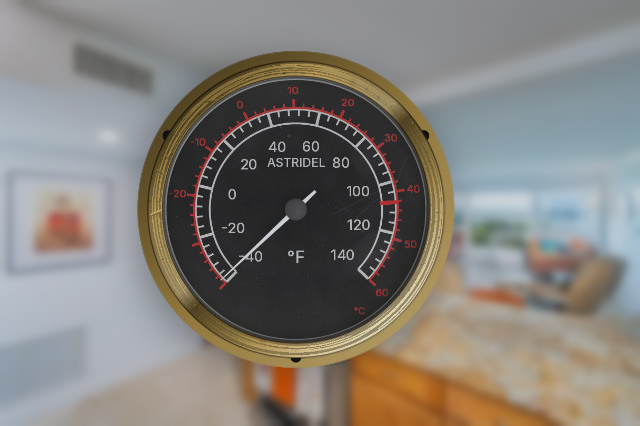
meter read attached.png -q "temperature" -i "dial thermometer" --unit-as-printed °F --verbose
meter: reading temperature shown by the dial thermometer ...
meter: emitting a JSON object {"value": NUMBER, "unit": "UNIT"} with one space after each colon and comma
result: {"value": -38, "unit": "°F"}
